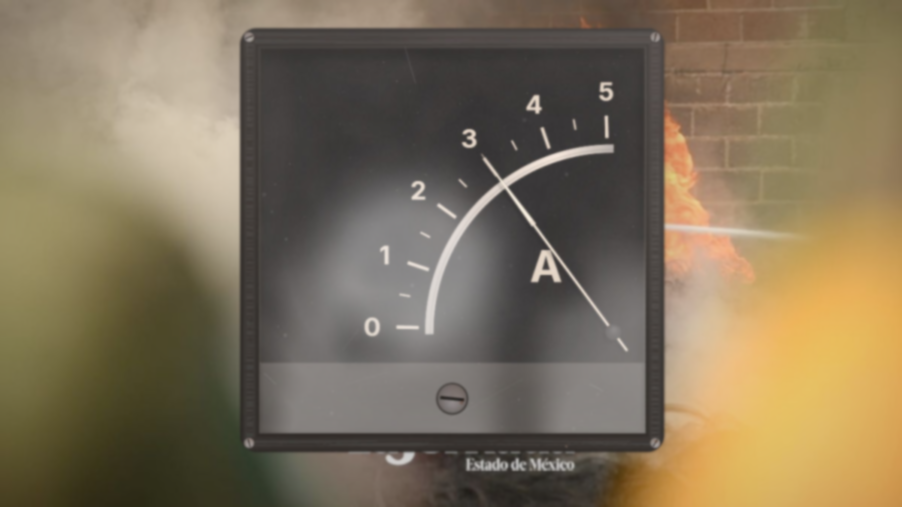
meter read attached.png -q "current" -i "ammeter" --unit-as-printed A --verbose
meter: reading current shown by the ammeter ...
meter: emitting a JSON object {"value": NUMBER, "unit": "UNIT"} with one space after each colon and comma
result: {"value": 3, "unit": "A"}
